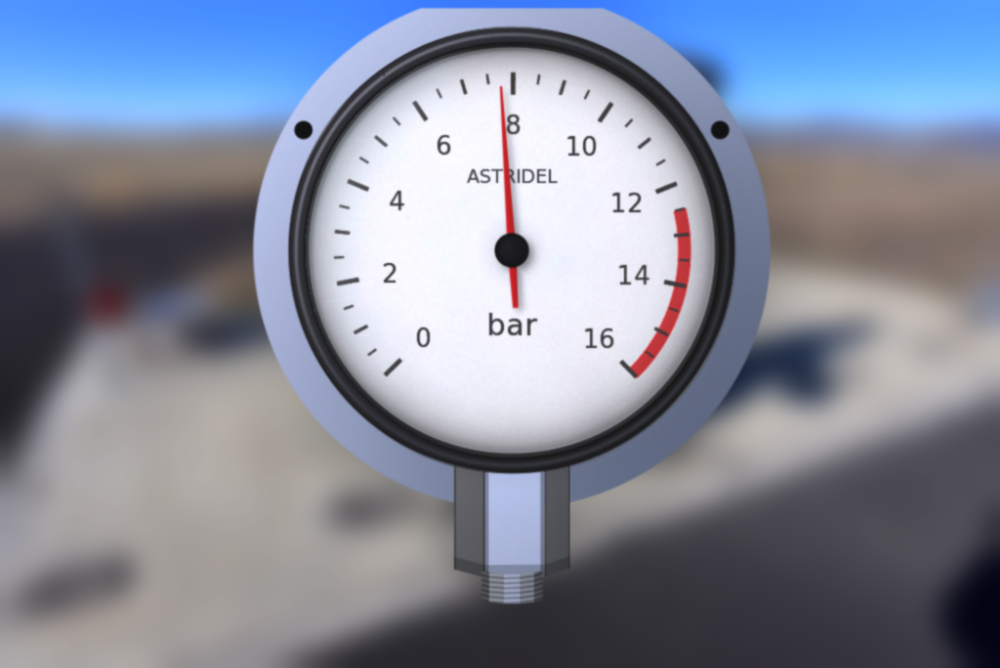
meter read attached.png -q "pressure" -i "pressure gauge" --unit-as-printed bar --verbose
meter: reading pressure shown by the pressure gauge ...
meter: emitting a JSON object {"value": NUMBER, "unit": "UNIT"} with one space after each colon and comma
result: {"value": 7.75, "unit": "bar"}
